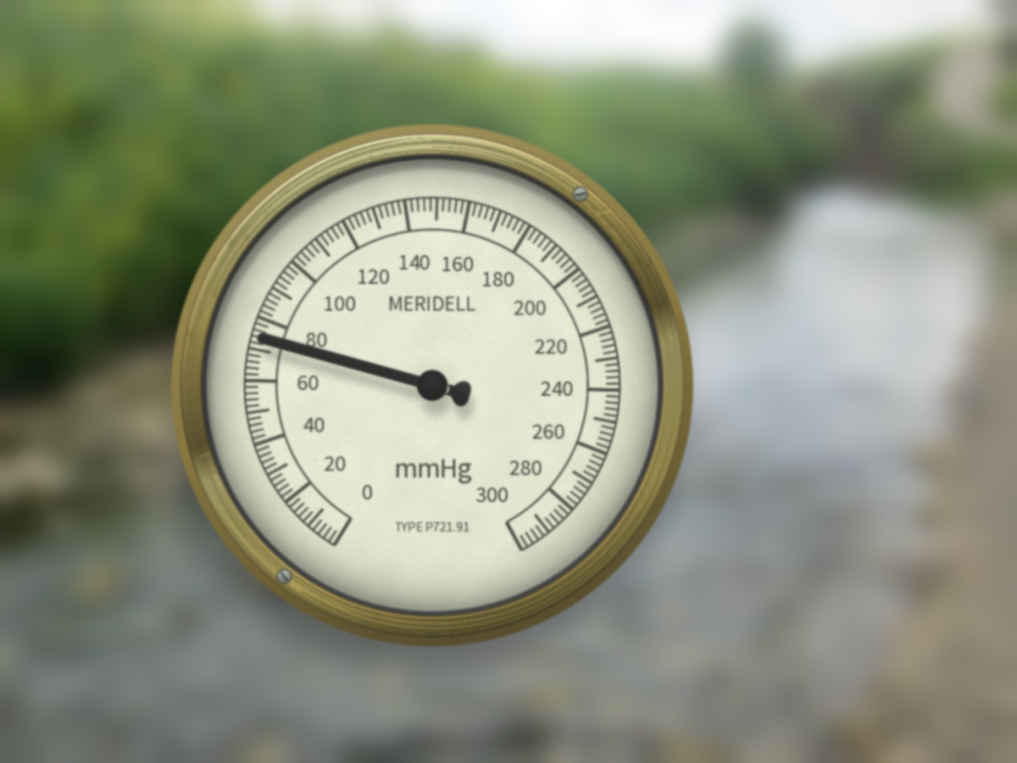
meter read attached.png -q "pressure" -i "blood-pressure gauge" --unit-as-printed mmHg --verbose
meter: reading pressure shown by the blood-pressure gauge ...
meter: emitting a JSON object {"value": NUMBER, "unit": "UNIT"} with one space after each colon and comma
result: {"value": 74, "unit": "mmHg"}
